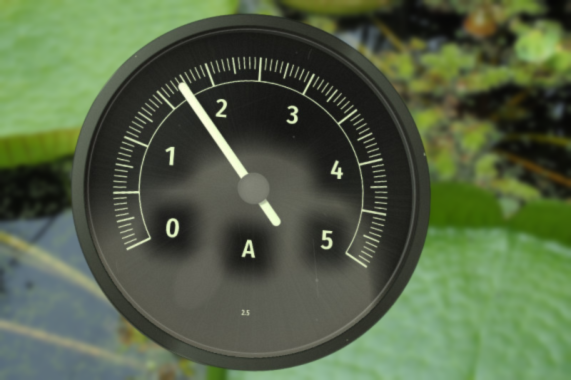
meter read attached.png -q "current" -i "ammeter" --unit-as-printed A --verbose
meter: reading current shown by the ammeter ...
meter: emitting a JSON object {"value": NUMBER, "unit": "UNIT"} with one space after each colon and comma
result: {"value": 1.7, "unit": "A"}
